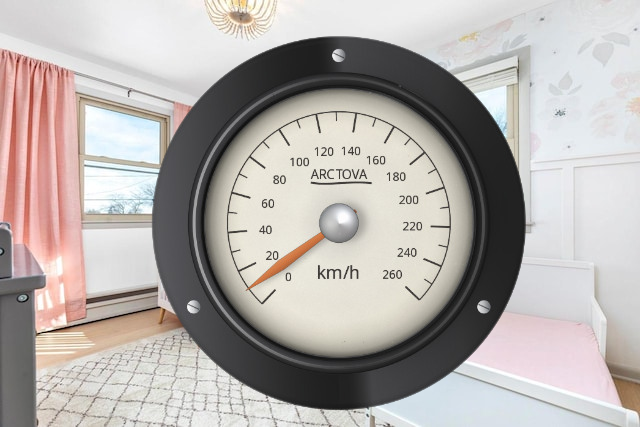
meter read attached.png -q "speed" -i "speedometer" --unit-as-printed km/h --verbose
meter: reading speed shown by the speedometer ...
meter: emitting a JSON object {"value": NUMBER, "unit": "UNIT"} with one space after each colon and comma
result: {"value": 10, "unit": "km/h"}
